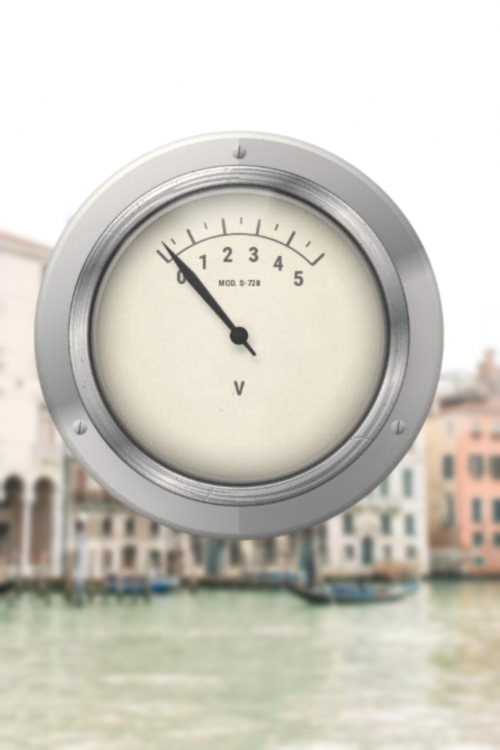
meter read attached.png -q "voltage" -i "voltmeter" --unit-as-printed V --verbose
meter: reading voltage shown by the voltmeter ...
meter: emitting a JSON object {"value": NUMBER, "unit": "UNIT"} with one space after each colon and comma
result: {"value": 0.25, "unit": "V"}
